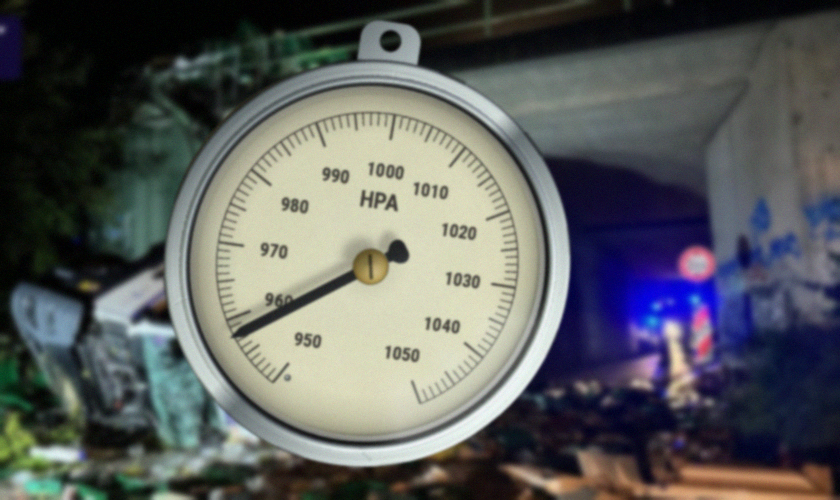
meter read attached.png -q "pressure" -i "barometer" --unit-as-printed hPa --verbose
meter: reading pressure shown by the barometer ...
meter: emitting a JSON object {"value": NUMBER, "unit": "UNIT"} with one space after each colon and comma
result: {"value": 958, "unit": "hPa"}
